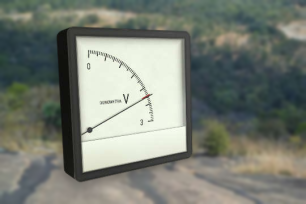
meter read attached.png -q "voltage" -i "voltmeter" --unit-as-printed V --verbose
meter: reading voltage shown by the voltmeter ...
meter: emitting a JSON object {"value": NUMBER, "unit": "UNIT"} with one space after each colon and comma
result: {"value": 2.25, "unit": "V"}
